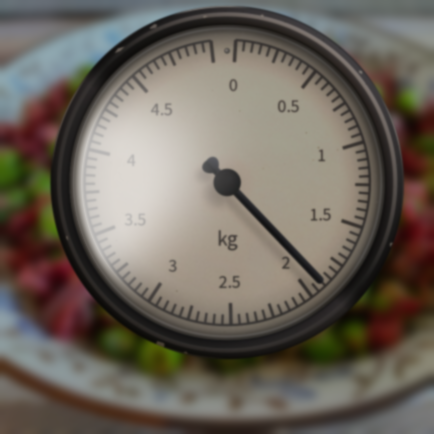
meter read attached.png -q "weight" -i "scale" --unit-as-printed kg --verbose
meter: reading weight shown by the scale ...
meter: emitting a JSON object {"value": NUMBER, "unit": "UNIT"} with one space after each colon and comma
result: {"value": 1.9, "unit": "kg"}
